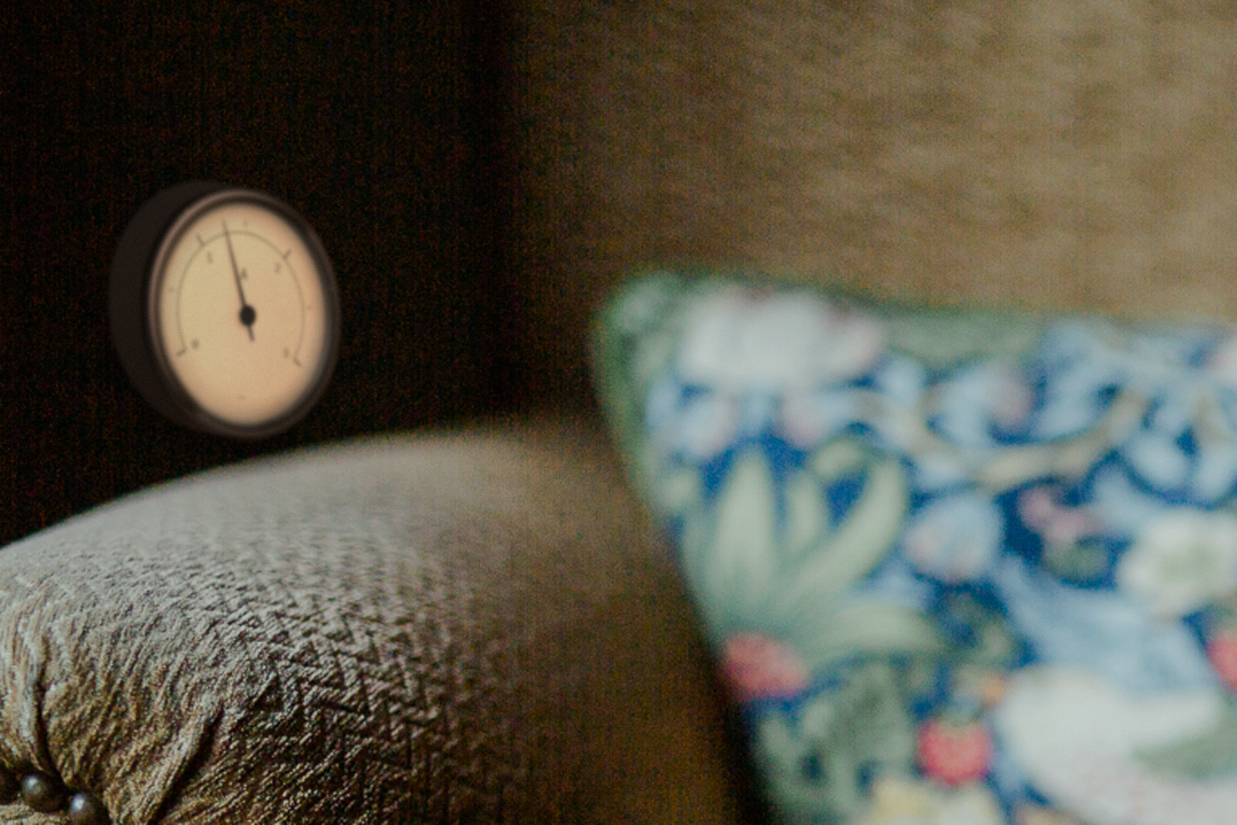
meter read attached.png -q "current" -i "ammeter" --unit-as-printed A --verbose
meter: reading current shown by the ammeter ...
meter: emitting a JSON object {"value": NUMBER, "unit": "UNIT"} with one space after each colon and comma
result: {"value": 1.25, "unit": "A"}
